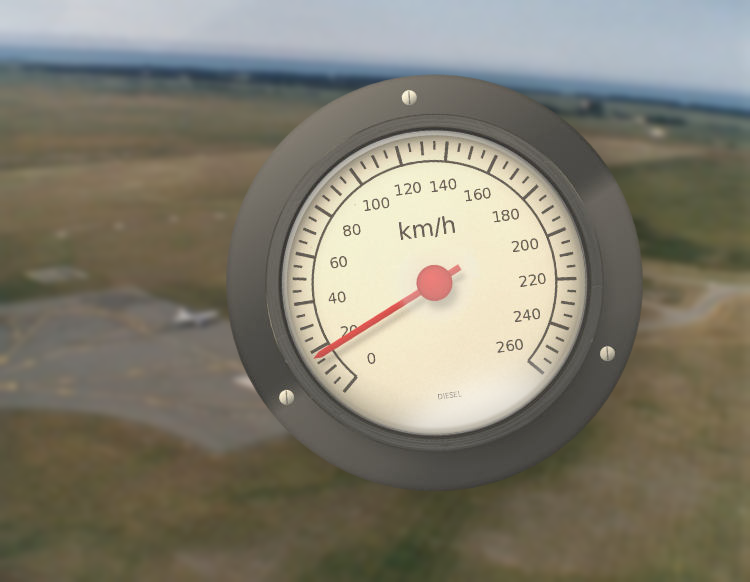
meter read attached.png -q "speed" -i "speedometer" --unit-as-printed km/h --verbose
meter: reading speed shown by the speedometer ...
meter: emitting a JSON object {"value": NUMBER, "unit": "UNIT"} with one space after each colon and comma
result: {"value": 17.5, "unit": "km/h"}
